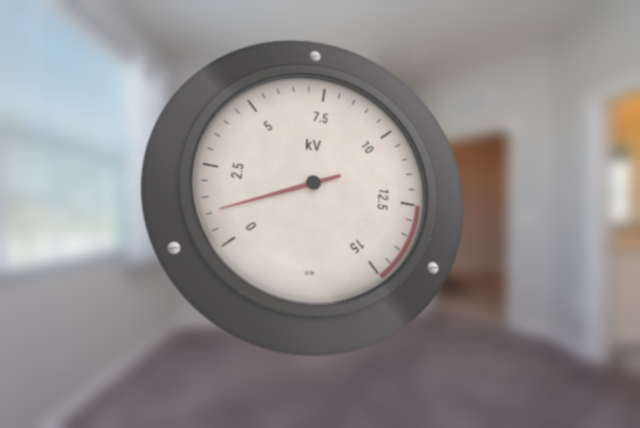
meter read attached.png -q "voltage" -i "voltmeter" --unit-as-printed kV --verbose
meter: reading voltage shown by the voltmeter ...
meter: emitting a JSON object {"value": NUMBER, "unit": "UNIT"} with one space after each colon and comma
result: {"value": 1, "unit": "kV"}
